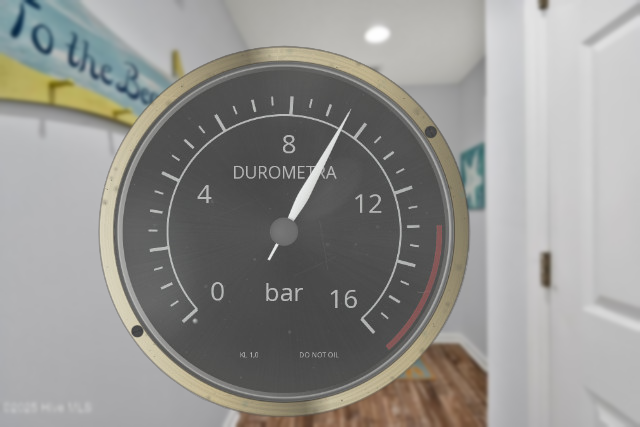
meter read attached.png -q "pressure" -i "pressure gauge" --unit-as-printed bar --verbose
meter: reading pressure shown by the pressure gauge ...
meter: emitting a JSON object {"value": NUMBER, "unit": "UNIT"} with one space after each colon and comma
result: {"value": 9.5, "unit": "bar"}
